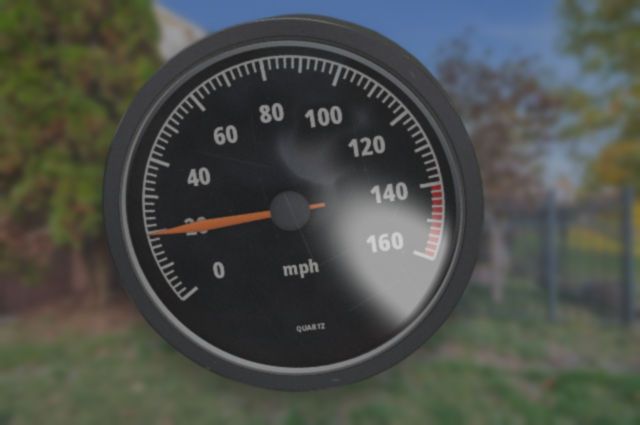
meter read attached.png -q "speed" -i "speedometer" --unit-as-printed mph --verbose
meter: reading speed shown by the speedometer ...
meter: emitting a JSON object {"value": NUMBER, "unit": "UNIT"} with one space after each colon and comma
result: {"value": 20, "unit": "mph"}
